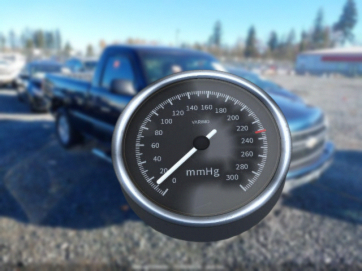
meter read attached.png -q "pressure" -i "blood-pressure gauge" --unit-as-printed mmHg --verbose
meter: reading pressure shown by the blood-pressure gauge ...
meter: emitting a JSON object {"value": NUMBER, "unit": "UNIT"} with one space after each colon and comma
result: {"value": 10, "unit": "mmHg"}
